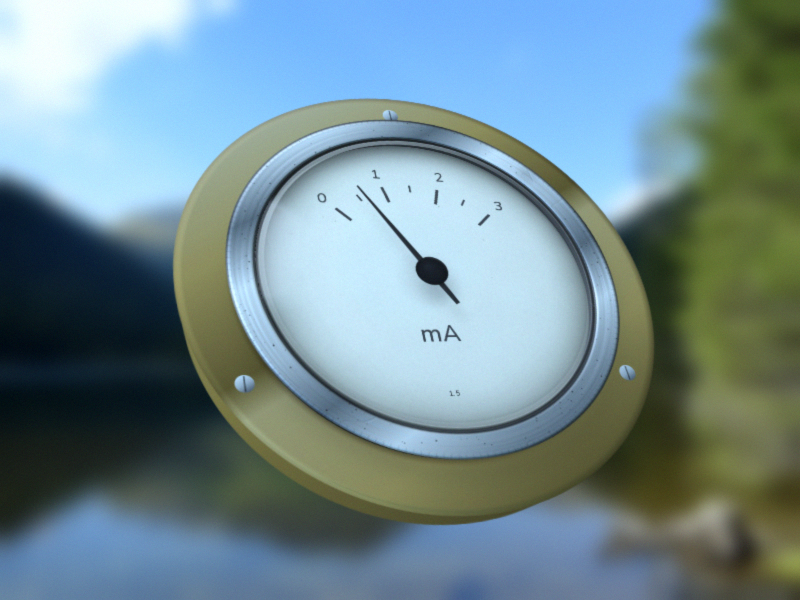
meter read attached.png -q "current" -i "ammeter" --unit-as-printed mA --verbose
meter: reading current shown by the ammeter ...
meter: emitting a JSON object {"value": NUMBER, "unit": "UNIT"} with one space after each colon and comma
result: {"value": 0.5, "unit": "mA"}
